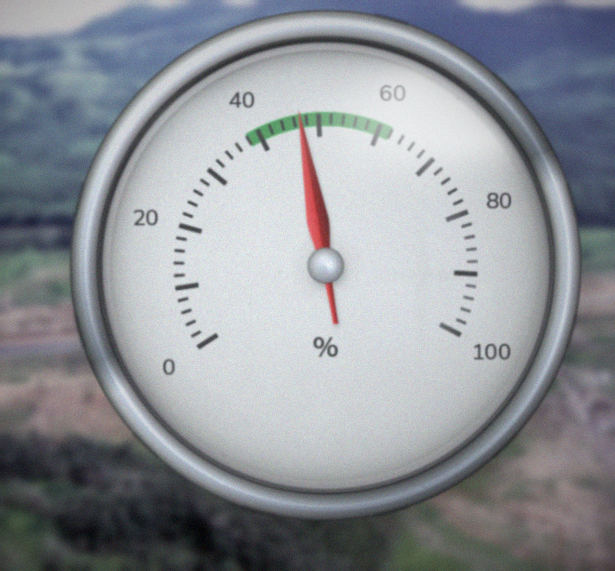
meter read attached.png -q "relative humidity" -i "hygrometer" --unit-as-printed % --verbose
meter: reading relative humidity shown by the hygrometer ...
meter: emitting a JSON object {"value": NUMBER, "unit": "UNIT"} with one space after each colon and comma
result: {"value": 47, "unit": "%"}
